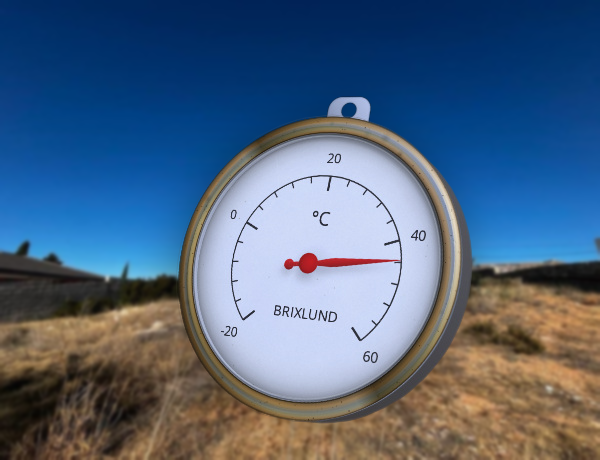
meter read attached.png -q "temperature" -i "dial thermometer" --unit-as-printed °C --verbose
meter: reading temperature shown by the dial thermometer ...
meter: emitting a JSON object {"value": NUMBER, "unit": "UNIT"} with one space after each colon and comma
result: {"value": 44, "unit": "°C"}
